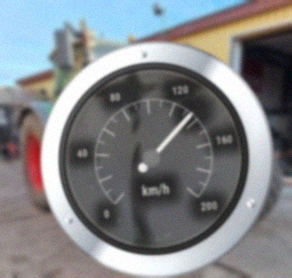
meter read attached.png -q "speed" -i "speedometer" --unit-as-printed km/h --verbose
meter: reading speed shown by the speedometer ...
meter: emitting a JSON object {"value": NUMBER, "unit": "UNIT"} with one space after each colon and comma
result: {"value": 135, "unit": "km/h"}
